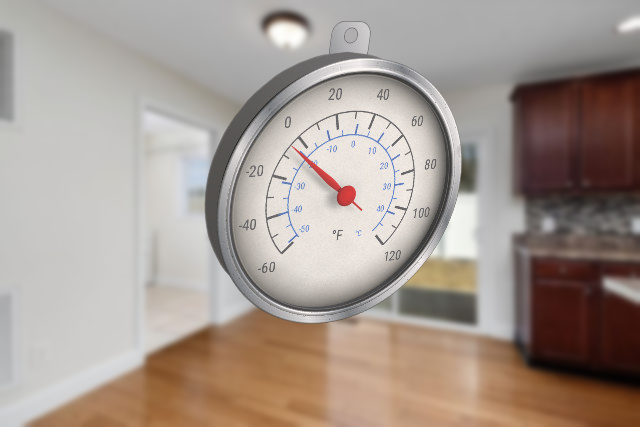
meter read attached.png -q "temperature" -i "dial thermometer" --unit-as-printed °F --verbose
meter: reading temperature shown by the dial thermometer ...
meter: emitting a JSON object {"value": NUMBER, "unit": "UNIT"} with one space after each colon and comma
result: {"value": -5, "unit": "°F"}
